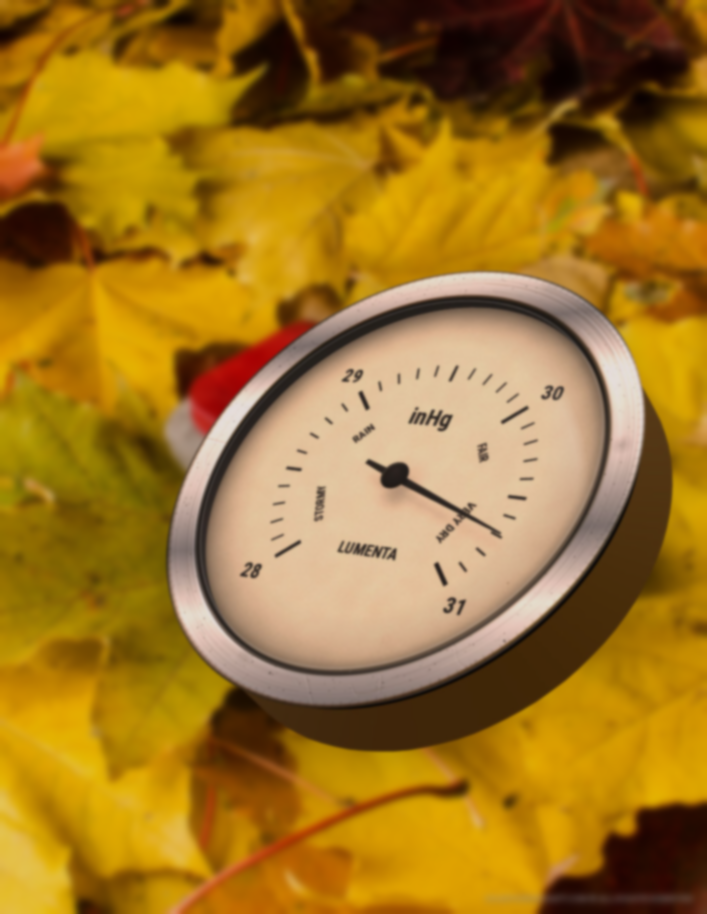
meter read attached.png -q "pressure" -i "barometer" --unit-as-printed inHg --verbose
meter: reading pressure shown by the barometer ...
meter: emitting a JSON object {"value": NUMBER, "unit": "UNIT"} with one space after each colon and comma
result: {"value": 30.7, "unit": "inHg"}
